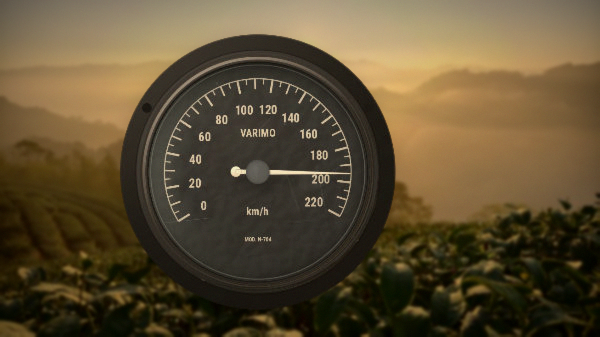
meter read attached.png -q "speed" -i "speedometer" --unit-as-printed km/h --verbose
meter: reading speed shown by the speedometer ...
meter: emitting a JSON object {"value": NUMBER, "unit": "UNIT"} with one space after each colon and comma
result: {"value": 195, "unit": "km/h"}
